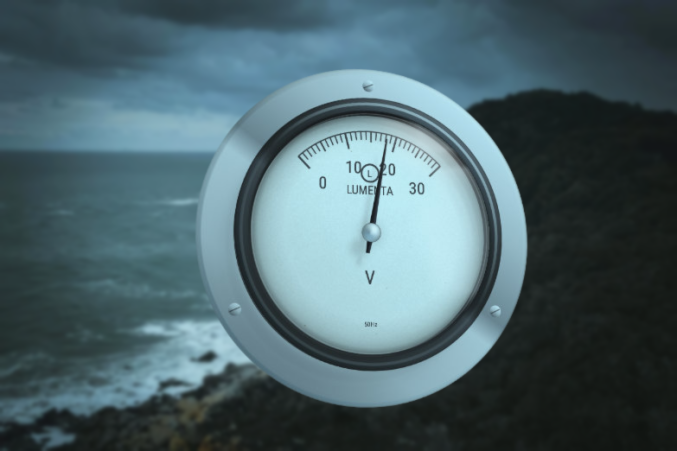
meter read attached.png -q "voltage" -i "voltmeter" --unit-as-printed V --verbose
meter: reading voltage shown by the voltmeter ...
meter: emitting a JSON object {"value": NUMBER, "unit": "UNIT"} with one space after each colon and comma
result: {"value": 18, "unit": "V"}
